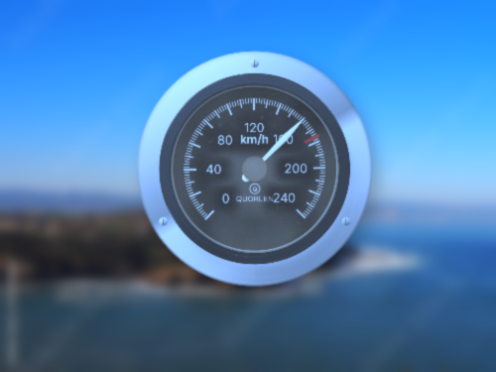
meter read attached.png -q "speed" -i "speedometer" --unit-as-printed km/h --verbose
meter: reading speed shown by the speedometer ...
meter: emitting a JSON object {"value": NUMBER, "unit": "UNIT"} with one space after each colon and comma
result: {"value": 160, "unit": "km/h"}
